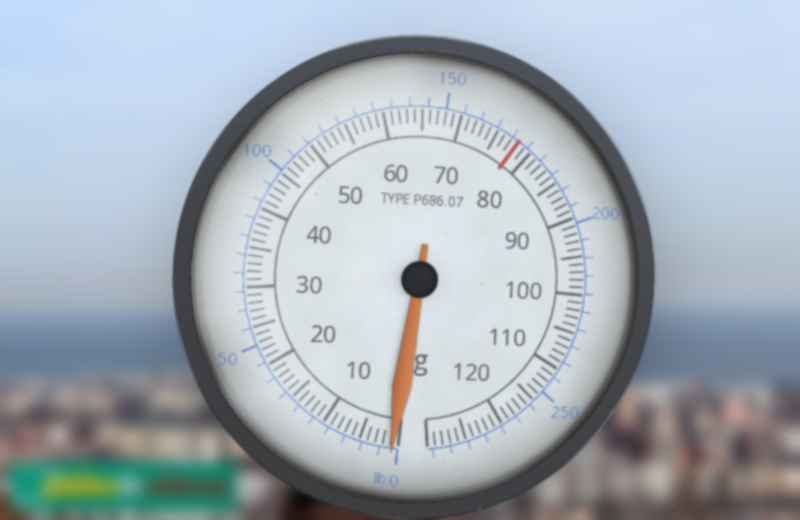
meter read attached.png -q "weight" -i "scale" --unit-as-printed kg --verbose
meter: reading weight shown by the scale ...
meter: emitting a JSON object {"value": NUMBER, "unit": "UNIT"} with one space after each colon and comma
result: {"value": 1, "unit": "kg"}
